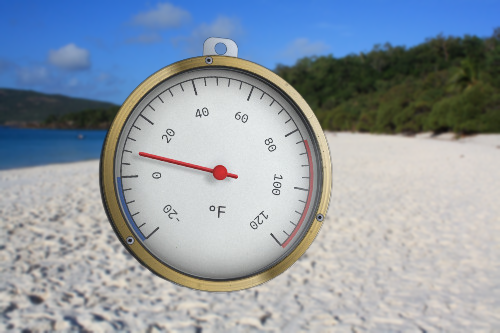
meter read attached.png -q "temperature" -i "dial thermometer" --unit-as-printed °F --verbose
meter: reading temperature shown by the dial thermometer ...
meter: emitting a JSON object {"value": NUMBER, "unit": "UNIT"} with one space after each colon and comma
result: {"value": 8, "unit": "°F"}
